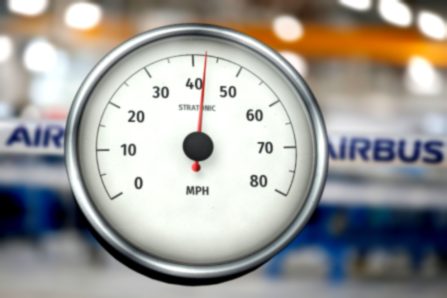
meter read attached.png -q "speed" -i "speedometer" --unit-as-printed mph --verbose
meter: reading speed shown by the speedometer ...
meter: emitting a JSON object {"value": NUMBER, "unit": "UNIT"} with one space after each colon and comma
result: {"value": 42.5, "unit": "mph"}
